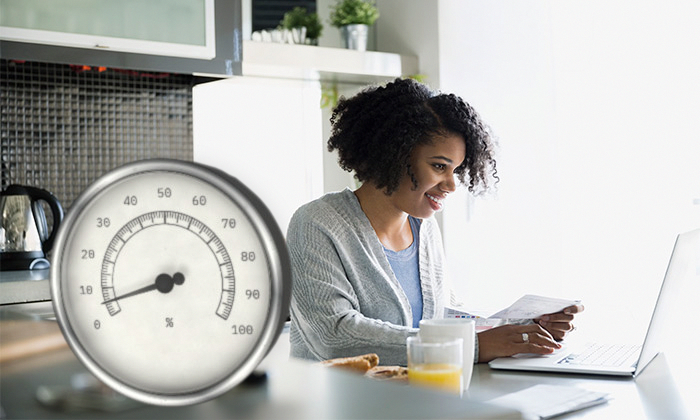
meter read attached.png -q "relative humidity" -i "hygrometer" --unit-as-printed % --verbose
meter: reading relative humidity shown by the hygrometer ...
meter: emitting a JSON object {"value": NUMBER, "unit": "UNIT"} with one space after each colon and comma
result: {"value": 5, "unit": "%"}
